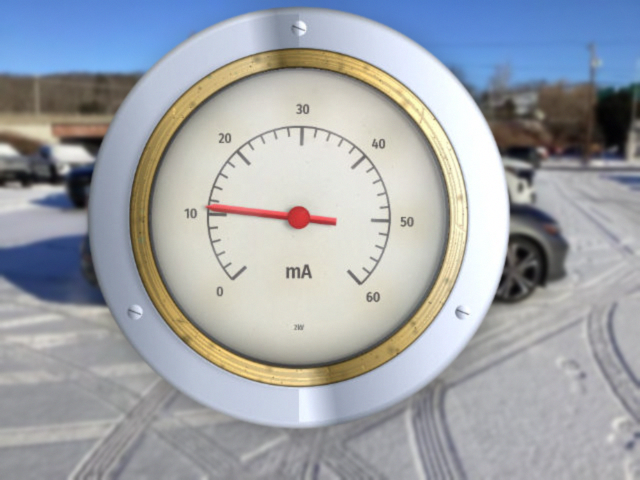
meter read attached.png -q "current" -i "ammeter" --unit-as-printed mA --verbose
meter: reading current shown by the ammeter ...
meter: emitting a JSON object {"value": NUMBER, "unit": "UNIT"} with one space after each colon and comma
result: {"value": 11, "unit": "mA"}
